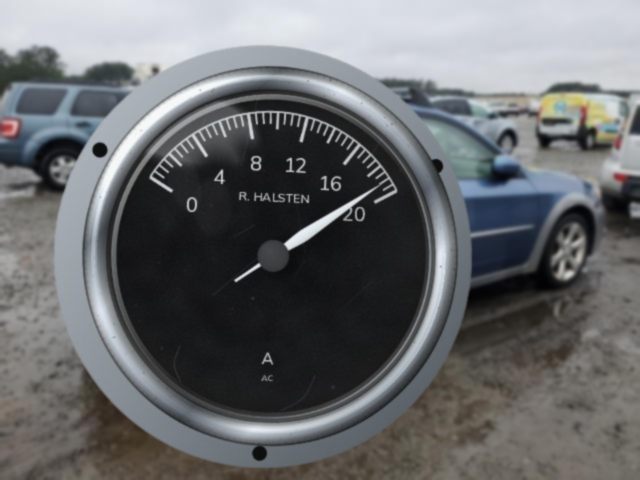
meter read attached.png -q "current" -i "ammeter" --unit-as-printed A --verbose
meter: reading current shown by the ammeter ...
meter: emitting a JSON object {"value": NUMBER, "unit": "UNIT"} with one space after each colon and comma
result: {"value": 19, "unit": "A"}
